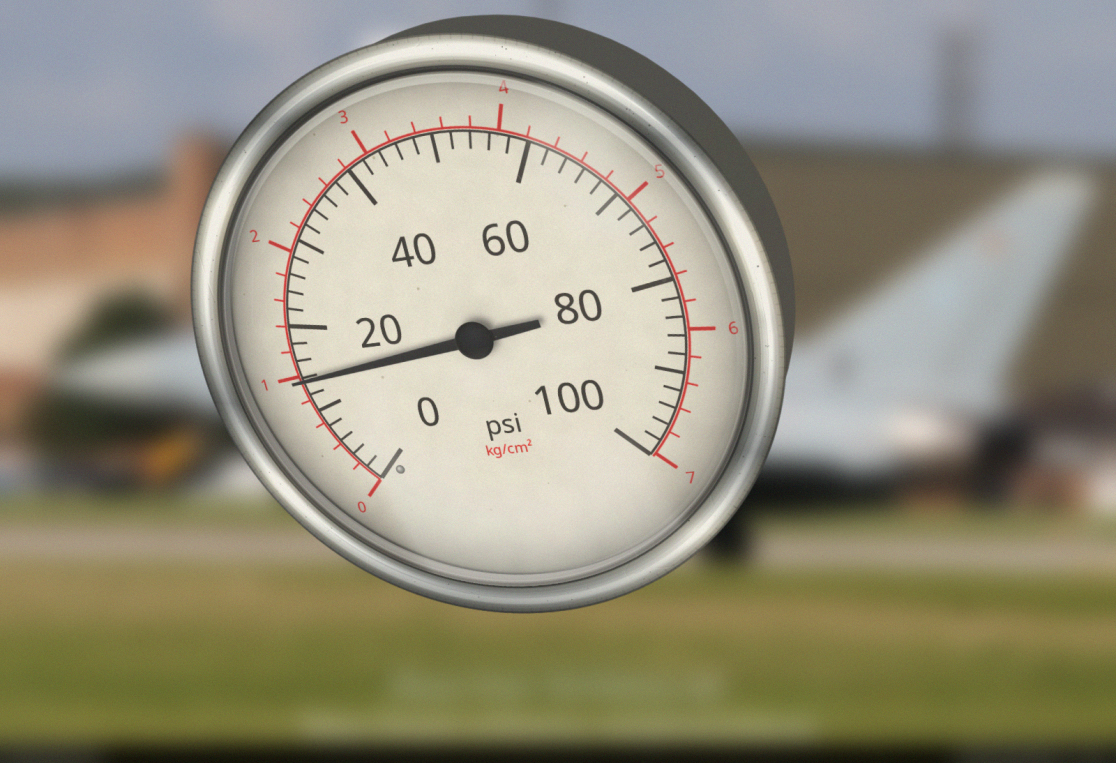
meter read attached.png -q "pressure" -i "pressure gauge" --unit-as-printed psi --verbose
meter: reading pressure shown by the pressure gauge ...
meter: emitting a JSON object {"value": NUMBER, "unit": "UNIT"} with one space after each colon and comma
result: {"value": 14, "unit": "psi"}
